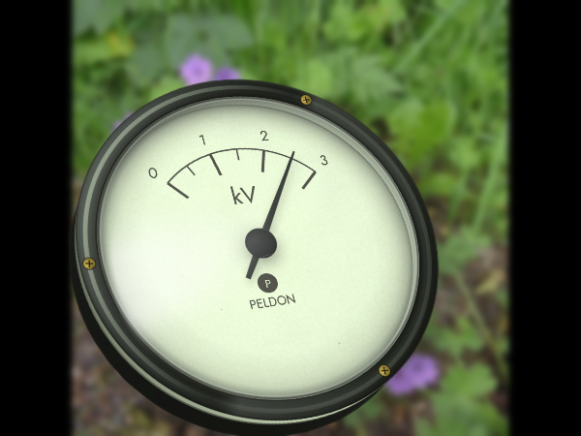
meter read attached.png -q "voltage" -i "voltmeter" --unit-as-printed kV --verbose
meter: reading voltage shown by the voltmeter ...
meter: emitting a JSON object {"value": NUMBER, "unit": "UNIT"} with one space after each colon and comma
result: {"value": 2.5, "unit": "kV"}
